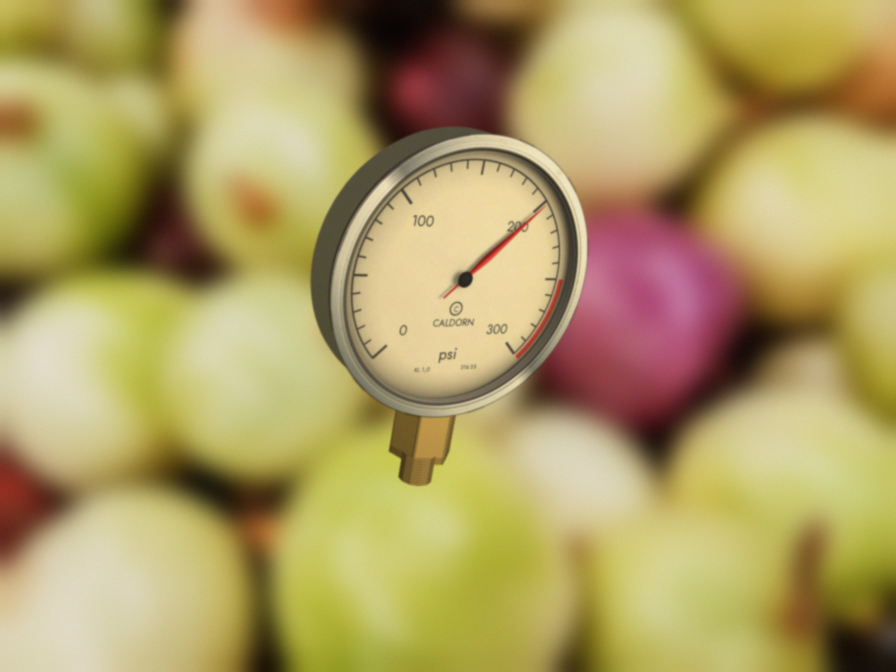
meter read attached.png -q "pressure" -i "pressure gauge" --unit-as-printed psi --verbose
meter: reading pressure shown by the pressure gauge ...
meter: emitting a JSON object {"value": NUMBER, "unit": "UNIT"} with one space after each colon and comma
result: {"value": 200, "unit": "psi"}
